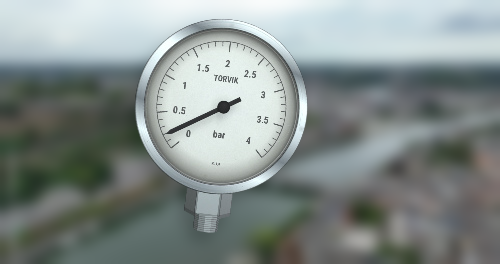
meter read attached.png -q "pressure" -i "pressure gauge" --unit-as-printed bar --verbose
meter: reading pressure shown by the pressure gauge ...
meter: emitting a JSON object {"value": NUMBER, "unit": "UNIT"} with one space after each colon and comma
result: {"value": 0.2, "unit": "bar"}
